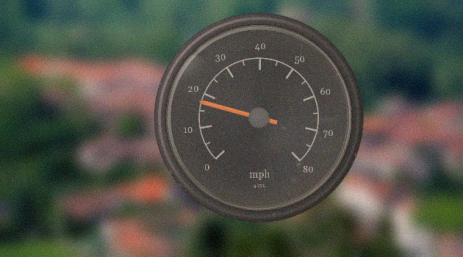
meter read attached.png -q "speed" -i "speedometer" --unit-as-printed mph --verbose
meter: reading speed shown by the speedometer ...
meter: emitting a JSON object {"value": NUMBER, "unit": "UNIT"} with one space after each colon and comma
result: {"value": 17.5, "unit": "mph"}
